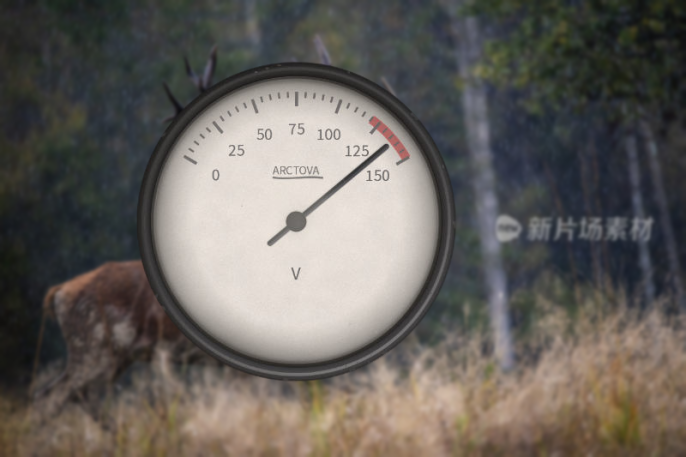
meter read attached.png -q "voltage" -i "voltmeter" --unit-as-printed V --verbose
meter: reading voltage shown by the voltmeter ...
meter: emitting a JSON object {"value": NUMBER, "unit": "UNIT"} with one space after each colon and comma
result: {"value": 137.5, "unit": "V"}
